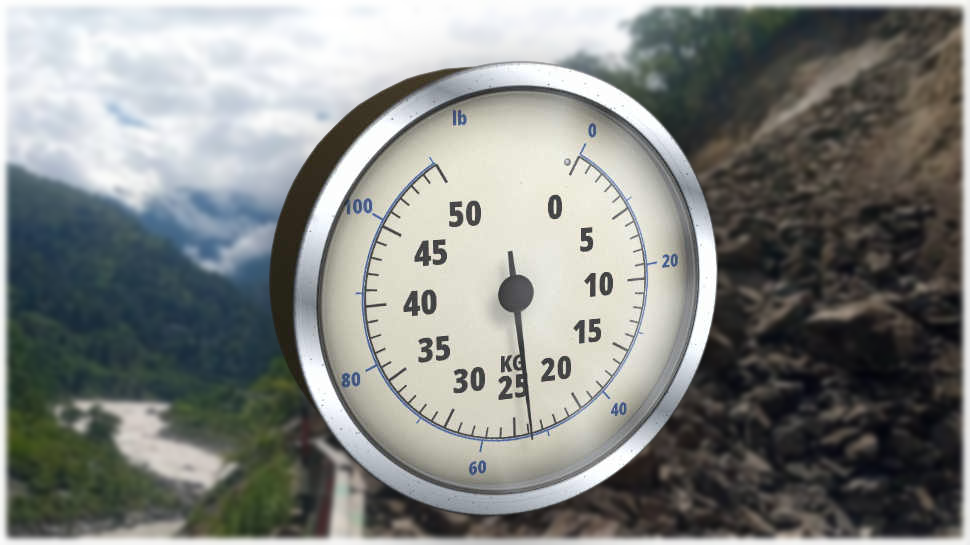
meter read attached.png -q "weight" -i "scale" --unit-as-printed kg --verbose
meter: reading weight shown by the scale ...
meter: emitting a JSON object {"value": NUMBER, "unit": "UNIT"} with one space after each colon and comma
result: {"value": 24, "unit": "kg"}
